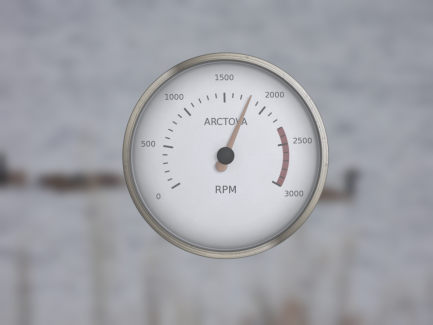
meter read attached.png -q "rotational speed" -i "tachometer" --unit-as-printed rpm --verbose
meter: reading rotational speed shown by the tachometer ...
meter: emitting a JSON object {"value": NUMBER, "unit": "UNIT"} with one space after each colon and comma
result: {"value": 1800, "unit": "rpm"}
